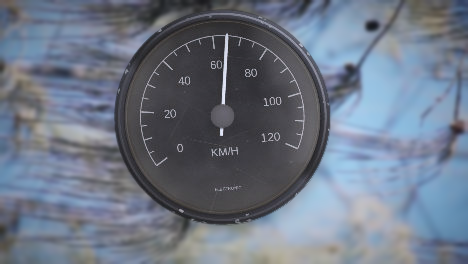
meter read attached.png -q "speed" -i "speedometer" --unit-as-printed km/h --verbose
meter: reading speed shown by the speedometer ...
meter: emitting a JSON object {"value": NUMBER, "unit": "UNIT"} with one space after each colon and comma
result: {"value": 65, "unit": "km/h"}
